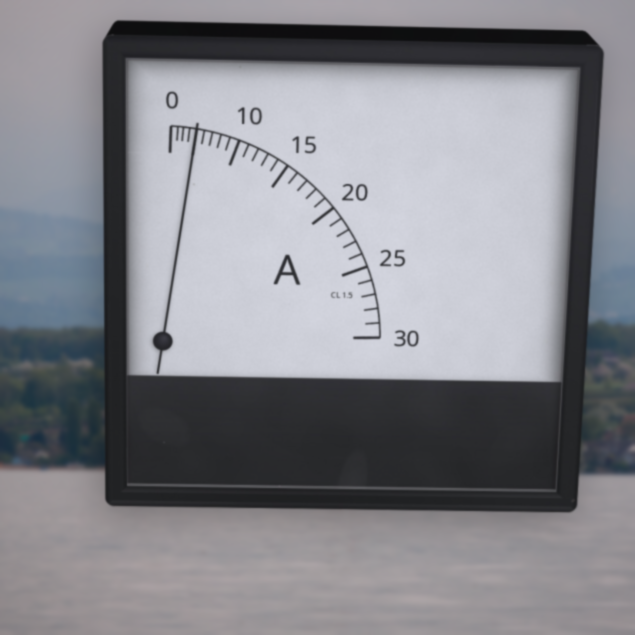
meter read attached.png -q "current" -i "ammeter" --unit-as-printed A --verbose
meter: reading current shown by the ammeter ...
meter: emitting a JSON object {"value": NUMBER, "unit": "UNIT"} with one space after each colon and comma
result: {"value": 5, "unit": "A"}
